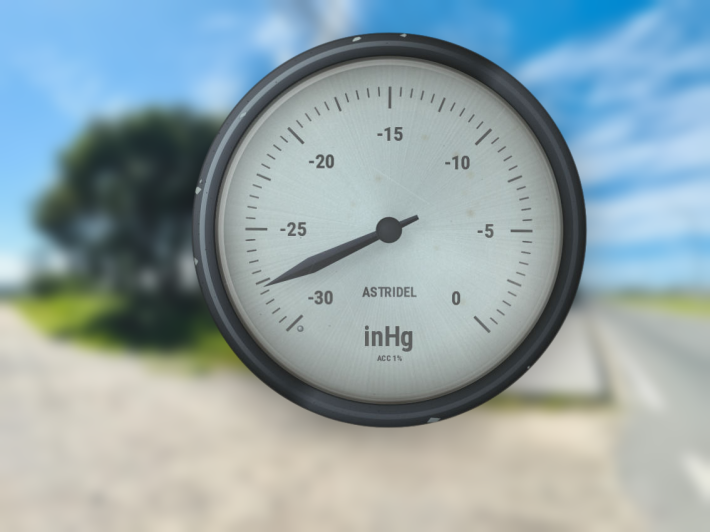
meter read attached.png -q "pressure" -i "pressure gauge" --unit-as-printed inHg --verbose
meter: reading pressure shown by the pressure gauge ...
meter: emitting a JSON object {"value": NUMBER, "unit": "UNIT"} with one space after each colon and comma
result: {"value": -27.75, "unit": "inHg"}
